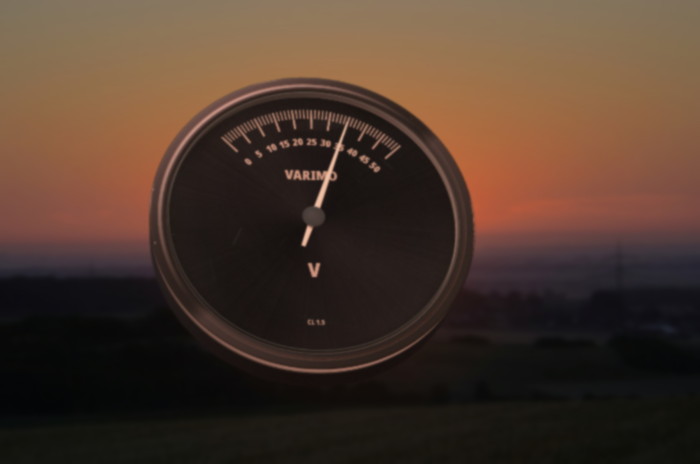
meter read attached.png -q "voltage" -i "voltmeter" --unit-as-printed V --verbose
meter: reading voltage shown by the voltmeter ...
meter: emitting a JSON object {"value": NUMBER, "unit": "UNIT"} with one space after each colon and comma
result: {"value": 35, "unit": "V"}
